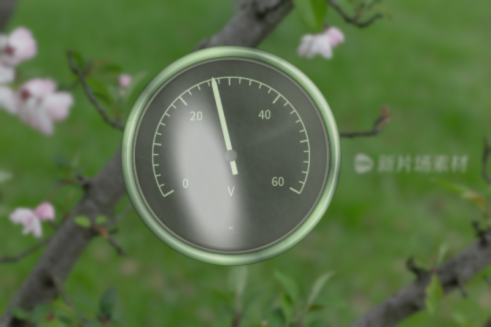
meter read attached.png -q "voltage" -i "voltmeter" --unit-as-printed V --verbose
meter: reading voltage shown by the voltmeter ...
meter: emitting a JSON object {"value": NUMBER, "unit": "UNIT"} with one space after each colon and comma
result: {"value": 27, "unit": "V"}
